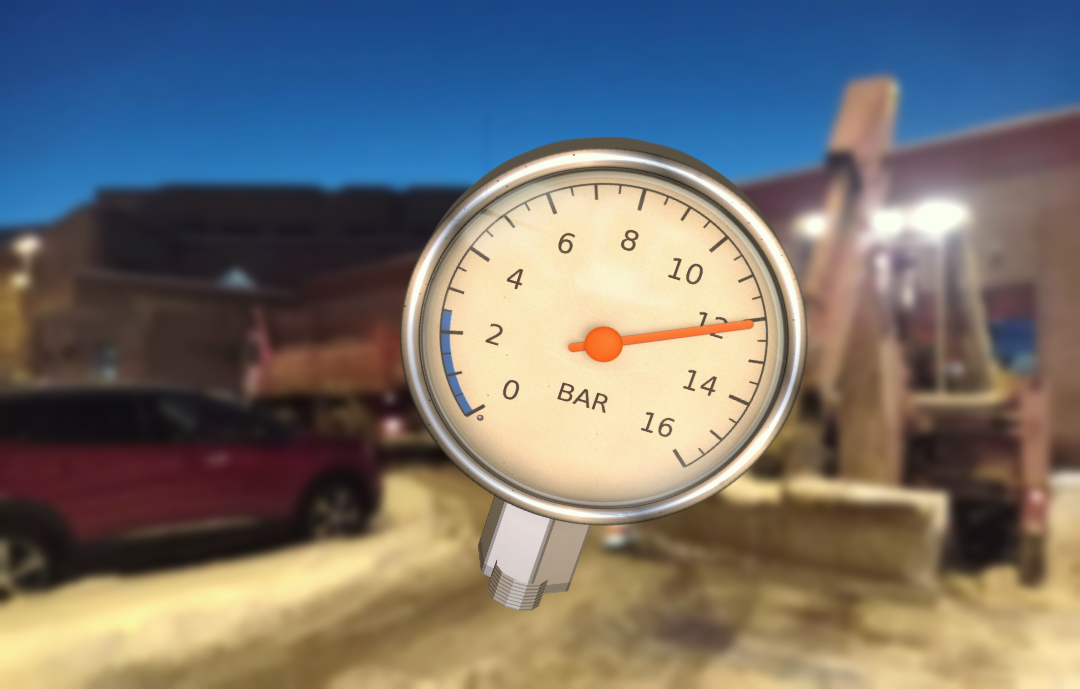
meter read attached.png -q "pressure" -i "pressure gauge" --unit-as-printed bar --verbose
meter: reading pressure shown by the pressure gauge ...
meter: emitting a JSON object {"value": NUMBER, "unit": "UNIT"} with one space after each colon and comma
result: {"value": 12, "unit": "bar"}
